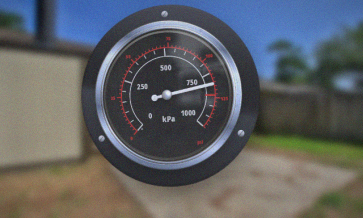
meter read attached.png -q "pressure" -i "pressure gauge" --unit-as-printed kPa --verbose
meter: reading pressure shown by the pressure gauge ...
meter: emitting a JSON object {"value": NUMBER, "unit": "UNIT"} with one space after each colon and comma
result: {"value": 800, "unit": "kPa"}
